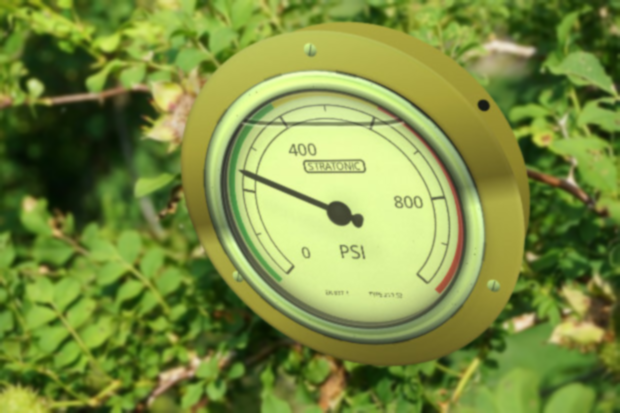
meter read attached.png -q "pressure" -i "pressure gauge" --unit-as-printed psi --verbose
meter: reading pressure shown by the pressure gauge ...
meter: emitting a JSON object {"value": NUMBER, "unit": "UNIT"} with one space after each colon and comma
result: {"value": 250, "unit": "psi"}
